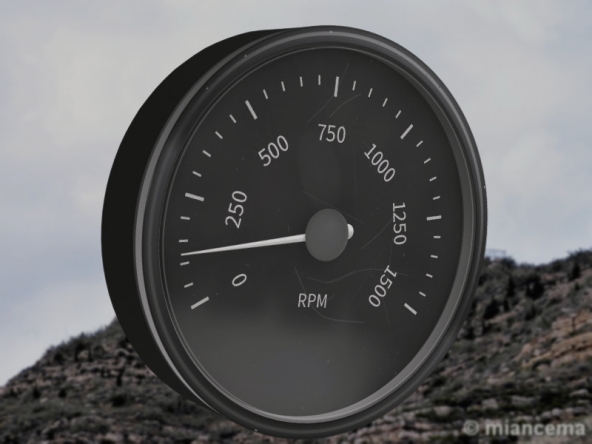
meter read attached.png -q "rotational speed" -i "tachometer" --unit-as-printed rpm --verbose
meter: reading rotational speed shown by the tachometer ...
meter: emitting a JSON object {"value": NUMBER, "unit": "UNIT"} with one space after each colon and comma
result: {"value": 125, "unit": "rpm"}
